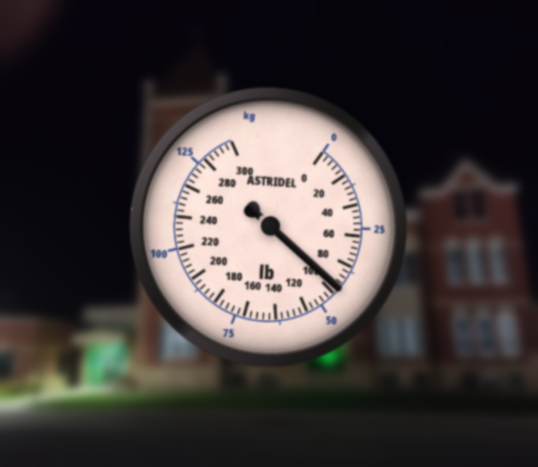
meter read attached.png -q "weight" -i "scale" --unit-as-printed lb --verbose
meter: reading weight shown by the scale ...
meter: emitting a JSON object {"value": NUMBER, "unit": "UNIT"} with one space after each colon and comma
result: {"value": 96, "unit": "lb"}
